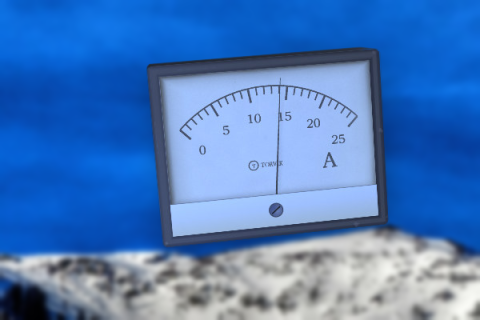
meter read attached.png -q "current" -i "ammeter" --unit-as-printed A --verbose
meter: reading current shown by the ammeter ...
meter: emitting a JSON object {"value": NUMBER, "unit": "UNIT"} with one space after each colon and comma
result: {"value": 14, "unit": "A"}
